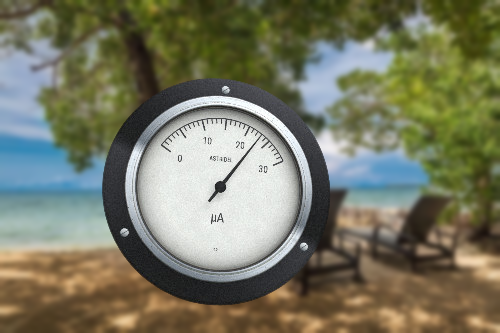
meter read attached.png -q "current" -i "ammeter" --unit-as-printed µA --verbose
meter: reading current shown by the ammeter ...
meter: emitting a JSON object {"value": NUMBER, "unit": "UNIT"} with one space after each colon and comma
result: {"value": 23, "unit": "µA"}
